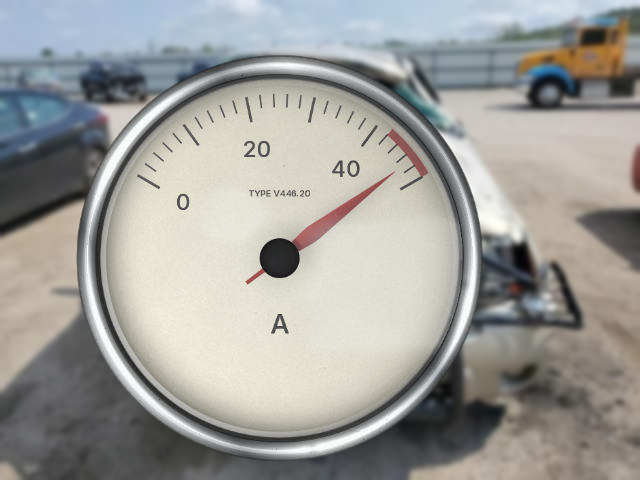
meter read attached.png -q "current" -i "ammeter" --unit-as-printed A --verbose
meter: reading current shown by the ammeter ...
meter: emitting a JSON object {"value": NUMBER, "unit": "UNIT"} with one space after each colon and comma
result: {"value": 47, "unit": "A"}
